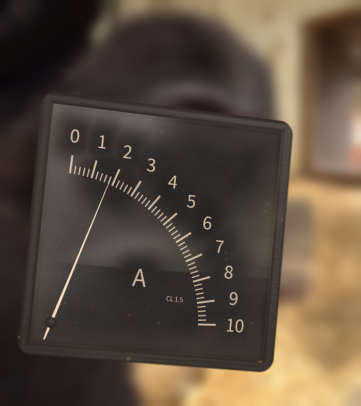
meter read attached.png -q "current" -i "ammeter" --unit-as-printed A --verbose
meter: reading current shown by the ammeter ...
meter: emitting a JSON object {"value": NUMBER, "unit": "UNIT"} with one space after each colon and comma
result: {"value": 1.8, "unit": "A"}
